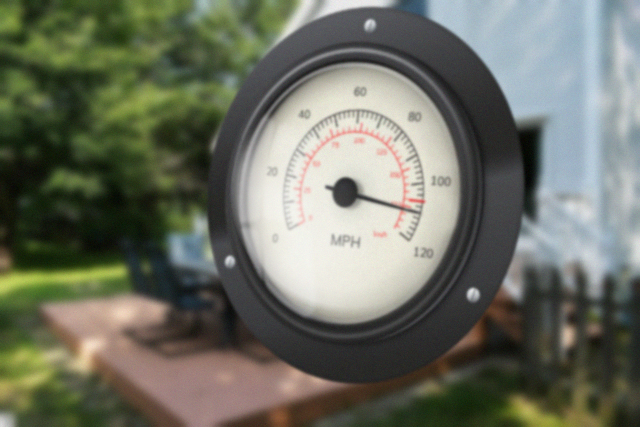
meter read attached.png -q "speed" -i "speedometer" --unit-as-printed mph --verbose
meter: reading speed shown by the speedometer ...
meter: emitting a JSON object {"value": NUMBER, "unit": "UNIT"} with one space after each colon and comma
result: {"value": 110, "unit": "mph"}
